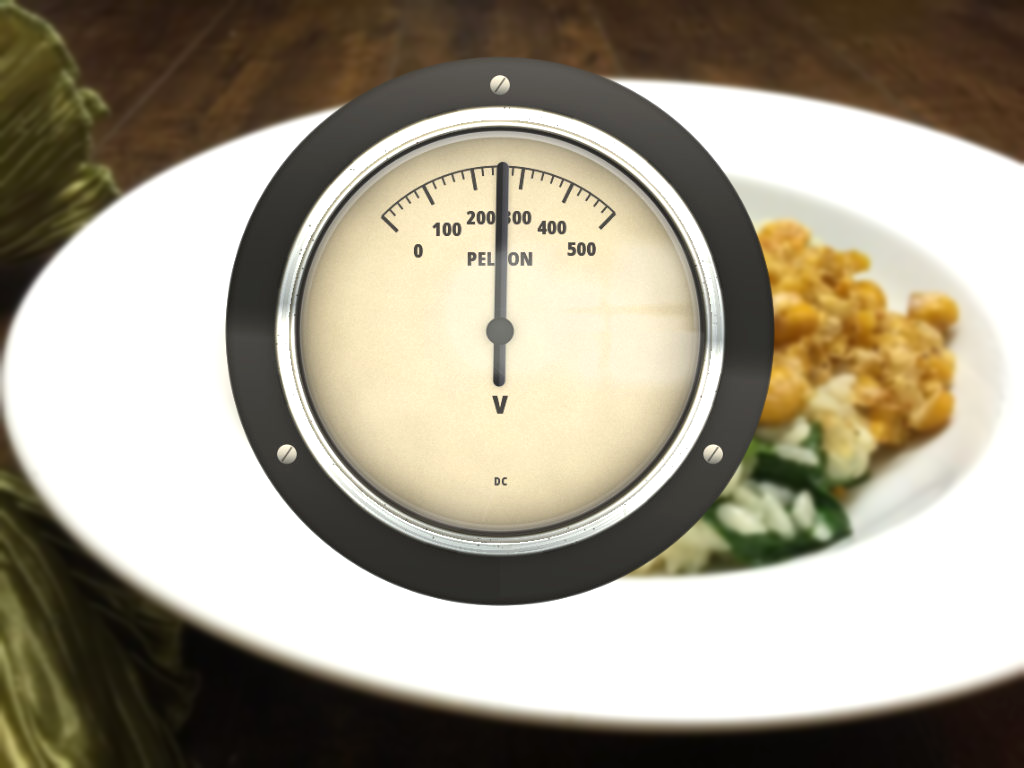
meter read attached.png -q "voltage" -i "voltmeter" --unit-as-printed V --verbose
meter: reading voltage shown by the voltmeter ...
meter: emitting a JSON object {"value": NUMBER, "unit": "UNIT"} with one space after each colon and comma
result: {"value": 260, "unit": "V"}
